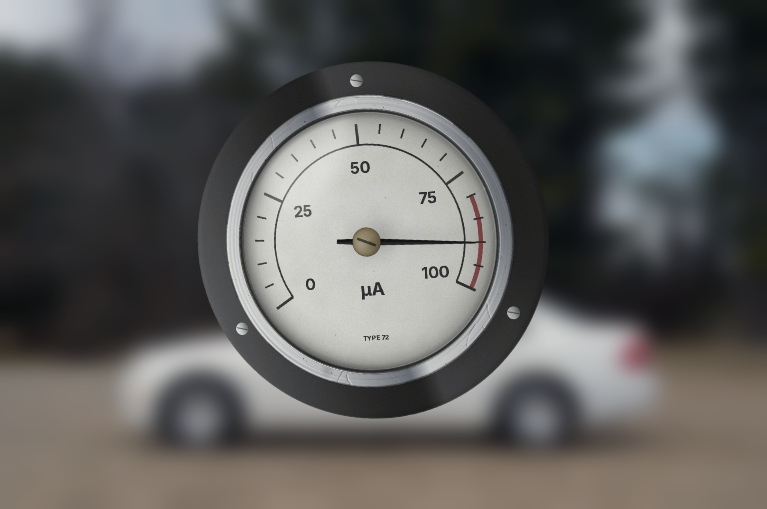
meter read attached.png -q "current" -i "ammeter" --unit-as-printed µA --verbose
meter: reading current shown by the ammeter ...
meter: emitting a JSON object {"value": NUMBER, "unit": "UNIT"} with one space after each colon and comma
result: {"value": 90, "unit": "µA"}
